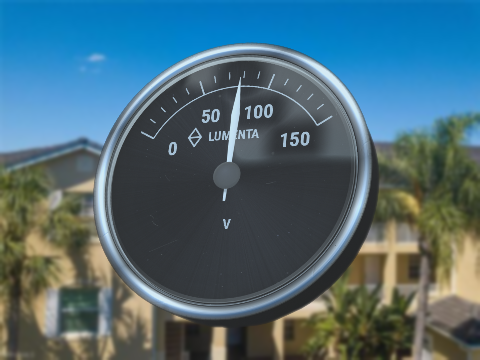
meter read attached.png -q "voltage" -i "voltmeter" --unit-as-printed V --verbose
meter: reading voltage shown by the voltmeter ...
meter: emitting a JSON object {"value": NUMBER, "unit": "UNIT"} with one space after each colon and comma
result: {"value": 80, "unit": "V"}
